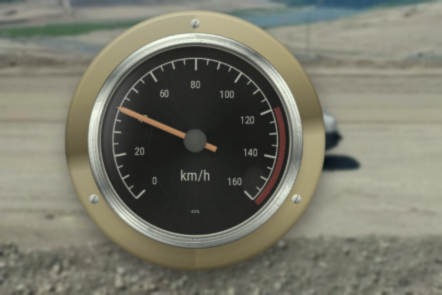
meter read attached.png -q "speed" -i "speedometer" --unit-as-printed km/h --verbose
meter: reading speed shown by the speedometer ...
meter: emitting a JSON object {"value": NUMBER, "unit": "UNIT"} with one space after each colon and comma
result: {"value": 40, "unit": "km/h"}
